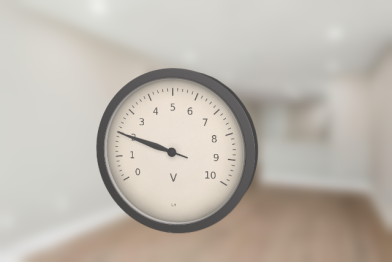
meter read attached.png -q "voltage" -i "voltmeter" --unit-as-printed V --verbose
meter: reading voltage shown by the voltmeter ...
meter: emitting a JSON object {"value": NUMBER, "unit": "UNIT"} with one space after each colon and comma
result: {"value": 2, "unit": "V"}
